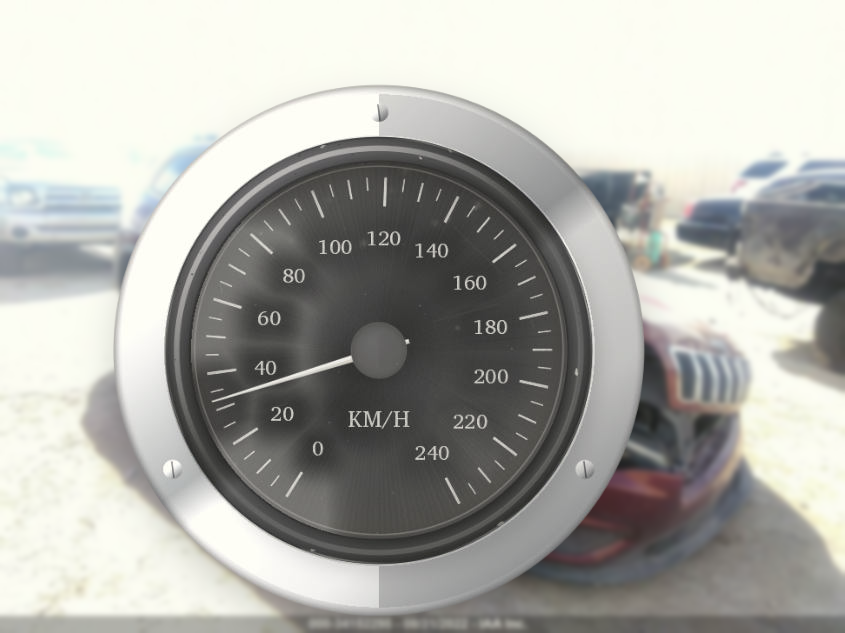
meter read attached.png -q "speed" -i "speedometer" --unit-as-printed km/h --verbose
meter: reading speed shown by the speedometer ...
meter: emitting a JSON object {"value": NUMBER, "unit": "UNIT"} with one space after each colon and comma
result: {"value": 32.5, "unit": "km/h"}
